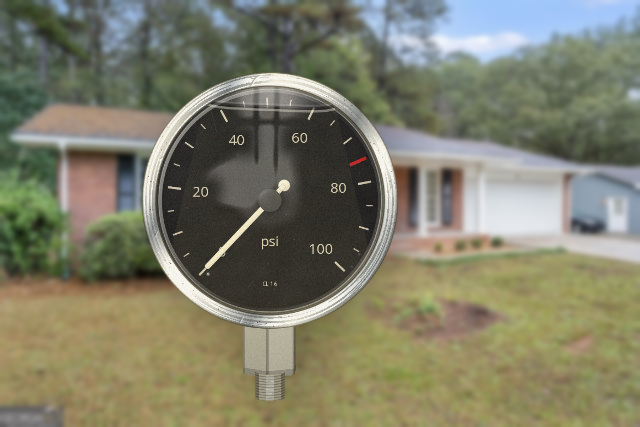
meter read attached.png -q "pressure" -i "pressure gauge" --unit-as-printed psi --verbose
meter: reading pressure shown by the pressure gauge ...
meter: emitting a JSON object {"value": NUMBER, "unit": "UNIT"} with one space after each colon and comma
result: {"value": 0, "unit": "psi"}
